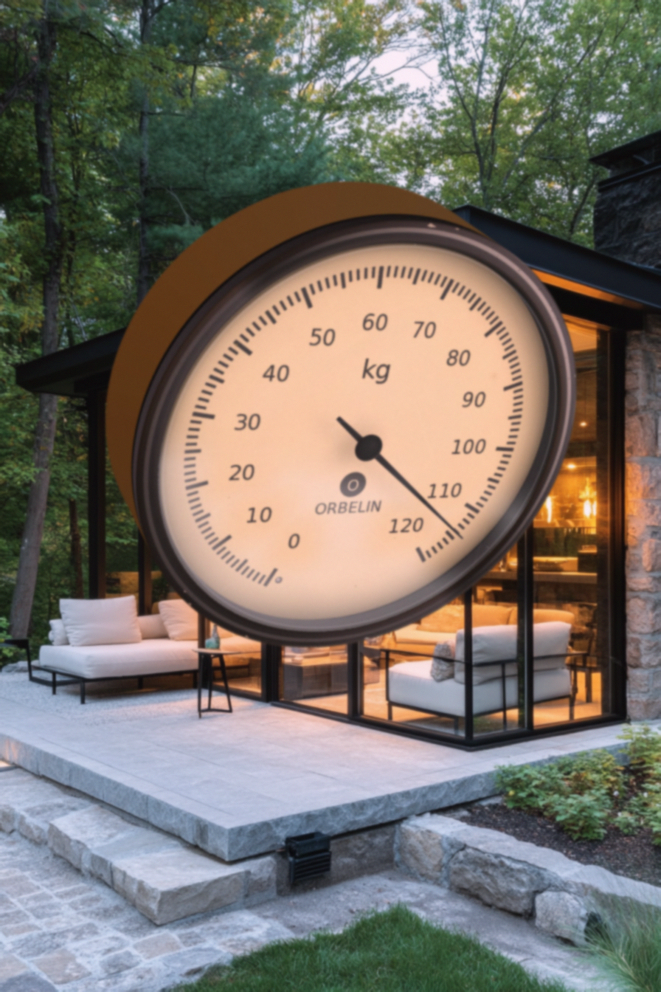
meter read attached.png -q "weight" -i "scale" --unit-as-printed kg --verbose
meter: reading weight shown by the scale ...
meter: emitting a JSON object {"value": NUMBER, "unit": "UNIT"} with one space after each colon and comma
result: {"value": 114, "unit": "kg"}
